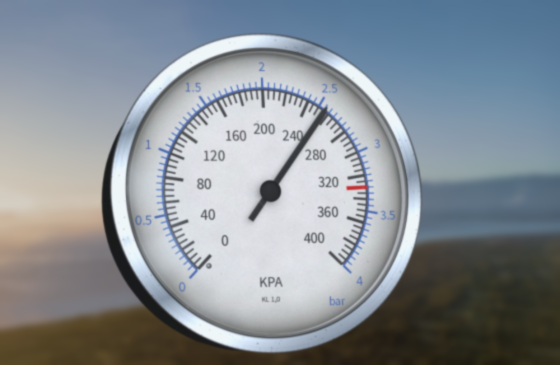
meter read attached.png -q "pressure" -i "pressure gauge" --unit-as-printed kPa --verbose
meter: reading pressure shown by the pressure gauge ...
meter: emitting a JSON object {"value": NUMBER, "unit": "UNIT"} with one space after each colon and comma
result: {"value": 255, "unit": "kPa"}
